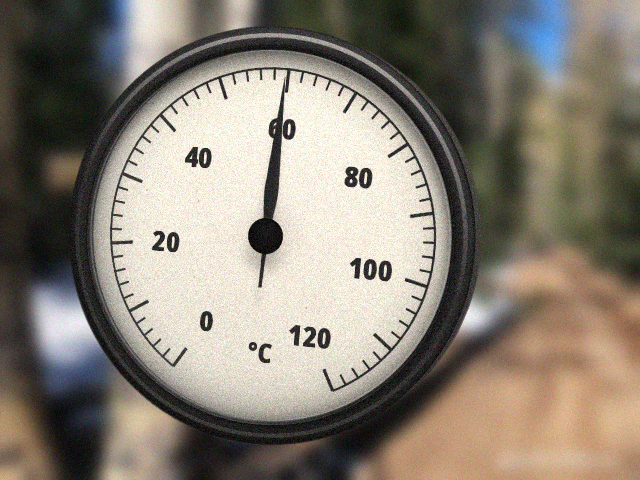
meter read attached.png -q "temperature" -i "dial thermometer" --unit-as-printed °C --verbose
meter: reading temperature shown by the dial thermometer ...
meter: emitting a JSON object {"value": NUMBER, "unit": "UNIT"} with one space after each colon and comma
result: {"value": 60, "unit": "°C"}
